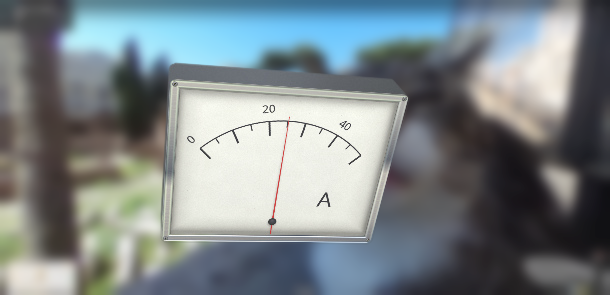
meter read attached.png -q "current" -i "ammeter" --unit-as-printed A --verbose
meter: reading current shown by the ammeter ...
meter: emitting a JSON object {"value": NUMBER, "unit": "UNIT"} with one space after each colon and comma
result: {"value": 25, "unit": "A"}
